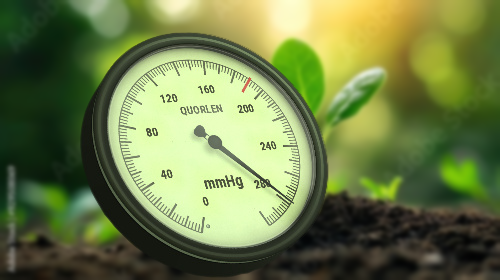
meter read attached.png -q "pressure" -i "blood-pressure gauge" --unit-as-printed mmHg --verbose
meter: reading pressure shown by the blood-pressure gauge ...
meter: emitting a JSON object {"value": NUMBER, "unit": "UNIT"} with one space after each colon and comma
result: {"value": 280, "unit": "mmHg"}
